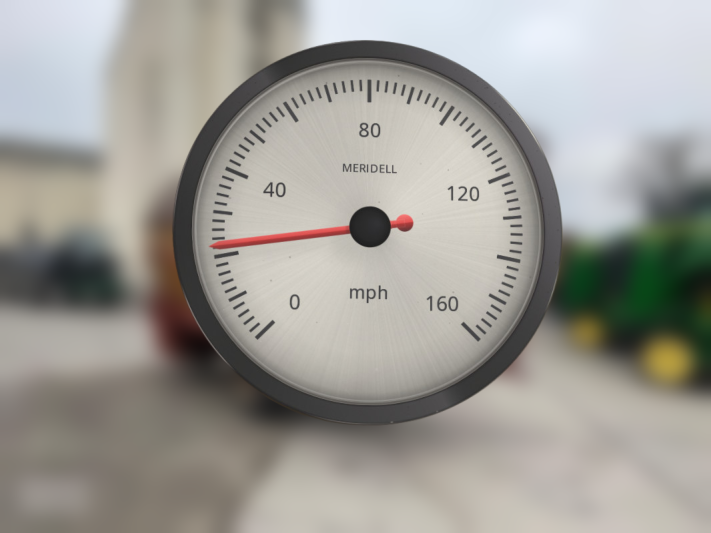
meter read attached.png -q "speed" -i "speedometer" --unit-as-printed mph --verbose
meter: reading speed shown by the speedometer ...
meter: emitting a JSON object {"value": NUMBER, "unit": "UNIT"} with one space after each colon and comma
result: {"value": 22, "unit": "mph"}
